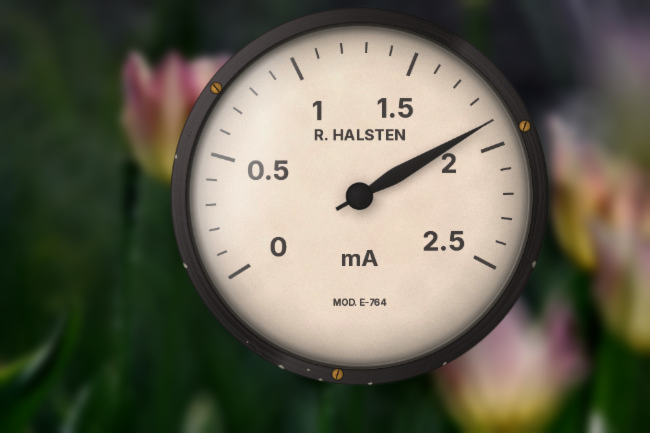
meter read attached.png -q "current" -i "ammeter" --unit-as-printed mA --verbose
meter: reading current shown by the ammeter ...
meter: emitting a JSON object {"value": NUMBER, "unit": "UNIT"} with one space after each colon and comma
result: {"value": 1.9, "unit": "mA"}
